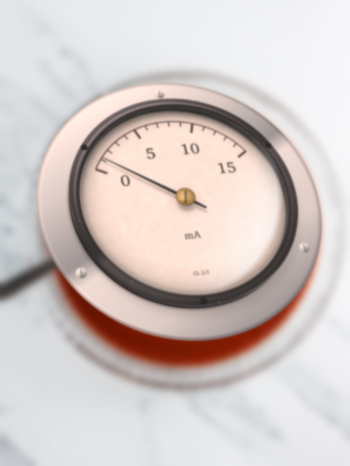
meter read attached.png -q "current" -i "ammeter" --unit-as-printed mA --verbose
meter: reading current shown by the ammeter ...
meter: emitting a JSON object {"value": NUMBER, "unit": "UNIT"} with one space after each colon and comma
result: {"value": 1, "unit": "mA"}
